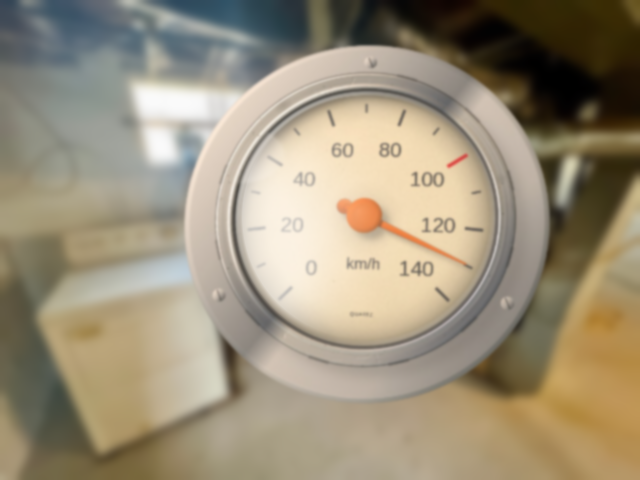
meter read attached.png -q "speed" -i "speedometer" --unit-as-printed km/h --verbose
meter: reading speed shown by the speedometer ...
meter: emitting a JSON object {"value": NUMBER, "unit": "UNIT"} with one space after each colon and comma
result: {"value": 130, "unit": "km/h"}
